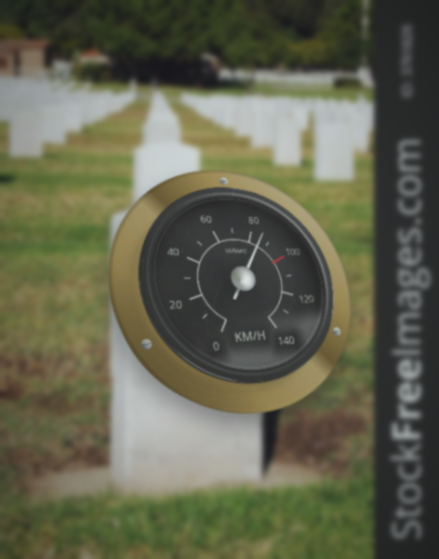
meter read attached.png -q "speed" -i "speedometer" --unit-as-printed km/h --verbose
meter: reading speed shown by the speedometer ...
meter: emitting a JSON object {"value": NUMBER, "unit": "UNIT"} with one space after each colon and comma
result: {"value": 85, "unit": "km/h"}
